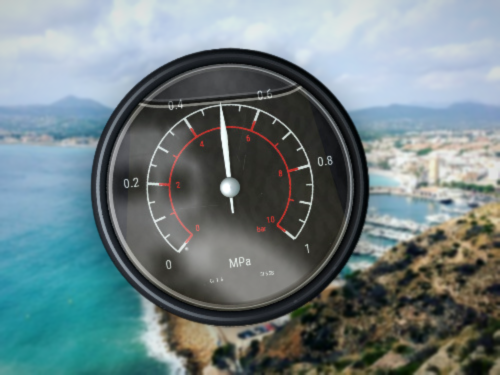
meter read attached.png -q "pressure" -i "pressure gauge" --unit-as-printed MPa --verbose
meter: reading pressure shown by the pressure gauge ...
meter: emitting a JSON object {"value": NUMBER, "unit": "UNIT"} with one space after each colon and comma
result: {"value": 0.5, "unit": "MPa"}
